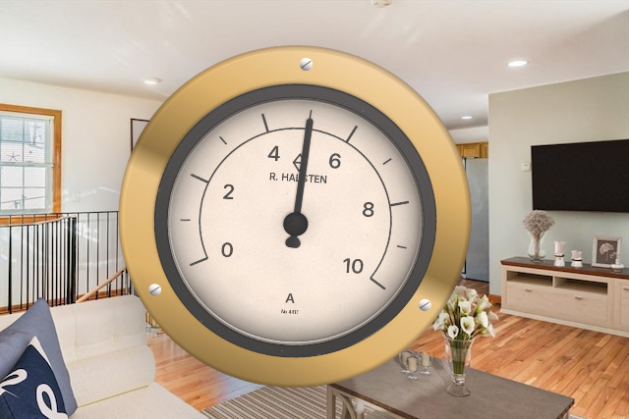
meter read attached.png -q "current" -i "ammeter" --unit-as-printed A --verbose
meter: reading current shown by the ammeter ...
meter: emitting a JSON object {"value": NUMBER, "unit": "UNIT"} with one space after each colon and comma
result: {"value": 5, "unit": "A"}
